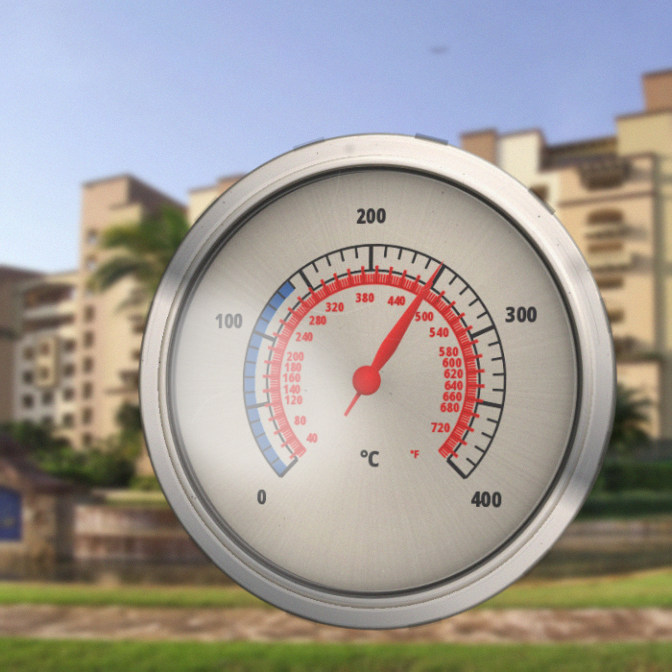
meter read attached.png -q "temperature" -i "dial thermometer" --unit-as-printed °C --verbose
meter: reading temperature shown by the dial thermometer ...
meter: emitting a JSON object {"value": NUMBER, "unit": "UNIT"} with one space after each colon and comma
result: {"value": 250, "unit": "°C"}
